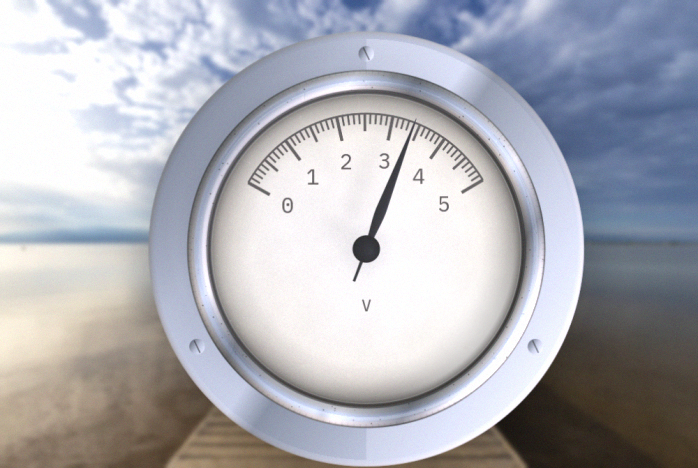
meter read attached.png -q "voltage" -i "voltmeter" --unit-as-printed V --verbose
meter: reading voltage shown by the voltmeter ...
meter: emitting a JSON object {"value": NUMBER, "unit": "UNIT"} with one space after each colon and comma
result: {"value": 3.4, "unit": "V"}
